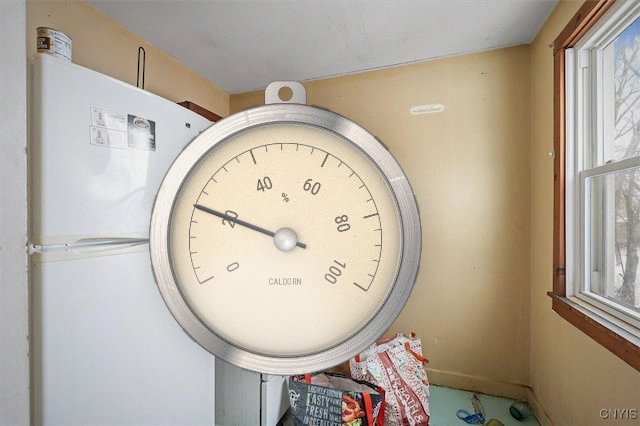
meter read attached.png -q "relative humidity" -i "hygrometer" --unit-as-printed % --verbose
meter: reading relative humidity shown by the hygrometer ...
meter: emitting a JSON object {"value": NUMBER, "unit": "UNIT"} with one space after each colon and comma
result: {"value": 20, "unit": "%"}
